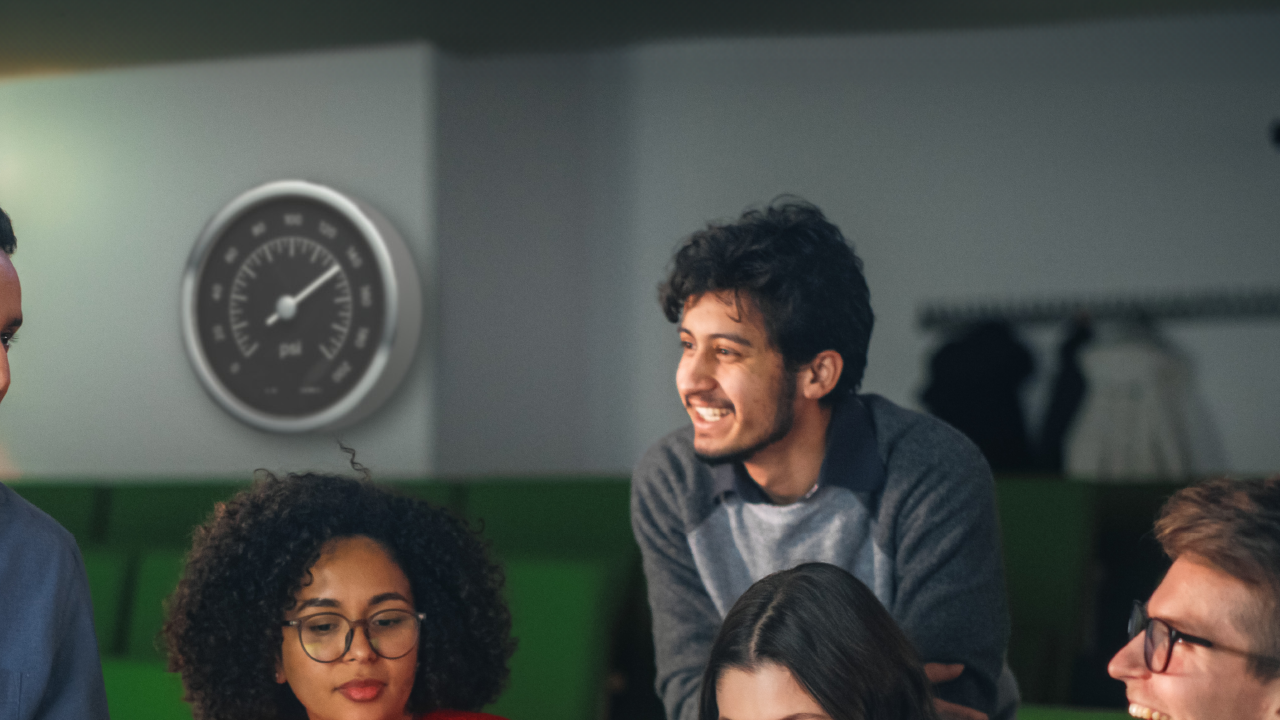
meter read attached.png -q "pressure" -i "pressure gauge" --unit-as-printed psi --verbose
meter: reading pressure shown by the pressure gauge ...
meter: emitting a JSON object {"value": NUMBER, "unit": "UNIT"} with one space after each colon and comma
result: {"value": 140, "unit": "psi"}
